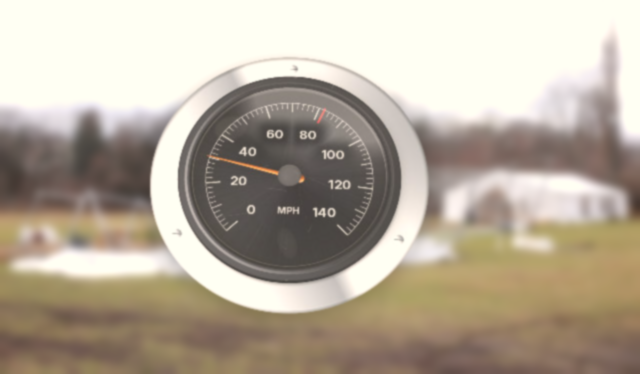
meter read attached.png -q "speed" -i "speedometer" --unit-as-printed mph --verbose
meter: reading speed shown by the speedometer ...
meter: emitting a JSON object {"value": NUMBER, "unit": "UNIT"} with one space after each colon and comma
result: {"value": 30, "unit": "mph"}
